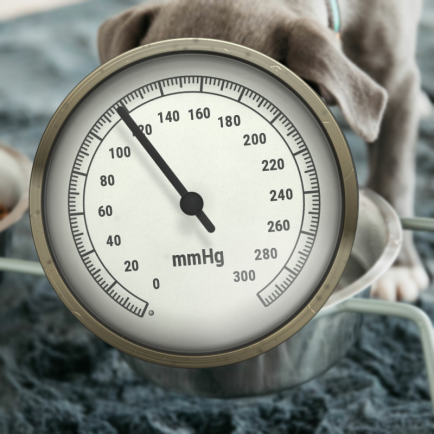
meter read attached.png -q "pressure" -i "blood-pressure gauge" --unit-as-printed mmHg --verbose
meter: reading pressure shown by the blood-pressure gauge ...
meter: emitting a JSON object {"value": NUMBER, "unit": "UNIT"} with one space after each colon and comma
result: {"value": 118, "unit": "mmHg"}
